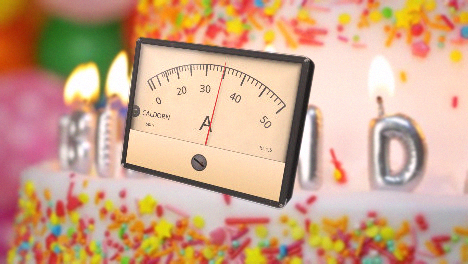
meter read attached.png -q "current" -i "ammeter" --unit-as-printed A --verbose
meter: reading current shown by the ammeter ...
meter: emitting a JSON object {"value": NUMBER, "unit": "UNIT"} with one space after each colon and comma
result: {"value": 35, "unit": "A"}
